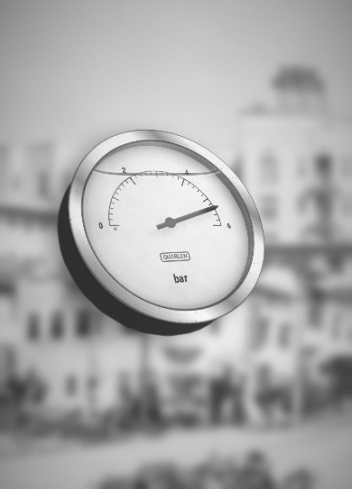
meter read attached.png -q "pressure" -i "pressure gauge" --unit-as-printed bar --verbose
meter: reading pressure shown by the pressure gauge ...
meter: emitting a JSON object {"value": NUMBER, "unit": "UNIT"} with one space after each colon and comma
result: {"value": 5.4, "unit": "bar"}
